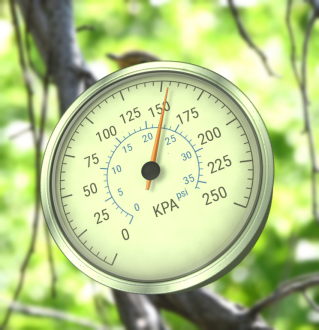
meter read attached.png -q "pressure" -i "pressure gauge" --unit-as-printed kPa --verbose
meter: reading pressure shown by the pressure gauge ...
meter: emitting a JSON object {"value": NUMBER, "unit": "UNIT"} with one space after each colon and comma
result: {"value": 155, "unit": "kPa"}
